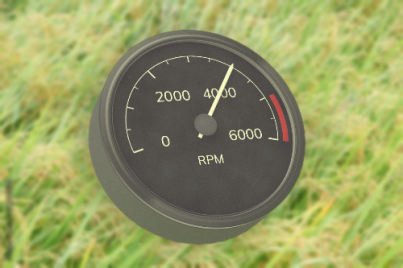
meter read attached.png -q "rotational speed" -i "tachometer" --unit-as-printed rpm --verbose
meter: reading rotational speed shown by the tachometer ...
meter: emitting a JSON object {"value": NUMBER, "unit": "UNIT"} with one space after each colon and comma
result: {"value": 4000, "unit": "rpm"}
